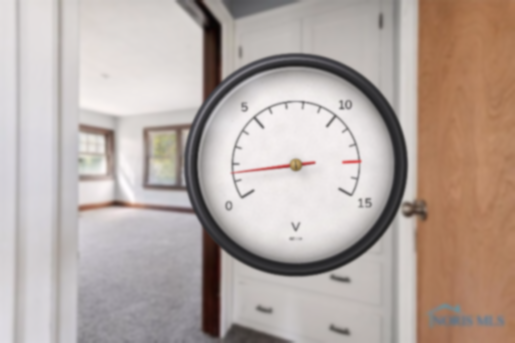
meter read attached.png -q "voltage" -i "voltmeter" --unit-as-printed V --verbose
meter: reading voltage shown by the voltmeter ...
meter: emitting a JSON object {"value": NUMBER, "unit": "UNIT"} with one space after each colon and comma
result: {"value": 1.5, "unit": "V"}
